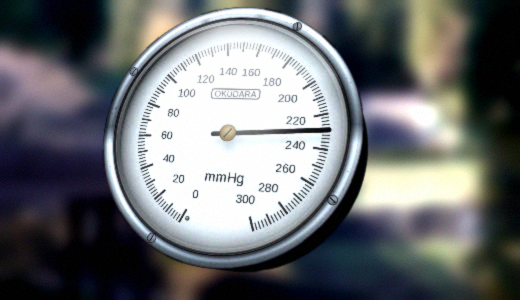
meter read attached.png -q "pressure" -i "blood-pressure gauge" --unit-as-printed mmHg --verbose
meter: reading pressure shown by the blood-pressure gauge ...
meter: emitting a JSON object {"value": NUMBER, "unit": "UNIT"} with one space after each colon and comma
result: {"value": 230, "unit": "mmHg"}
